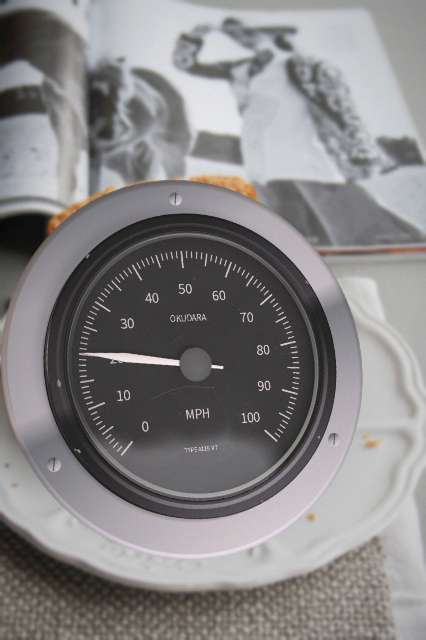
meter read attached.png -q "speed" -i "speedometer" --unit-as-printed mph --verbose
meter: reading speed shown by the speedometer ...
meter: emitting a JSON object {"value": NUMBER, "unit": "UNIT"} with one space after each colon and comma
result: {"value": 20, "unit": "mph"}
